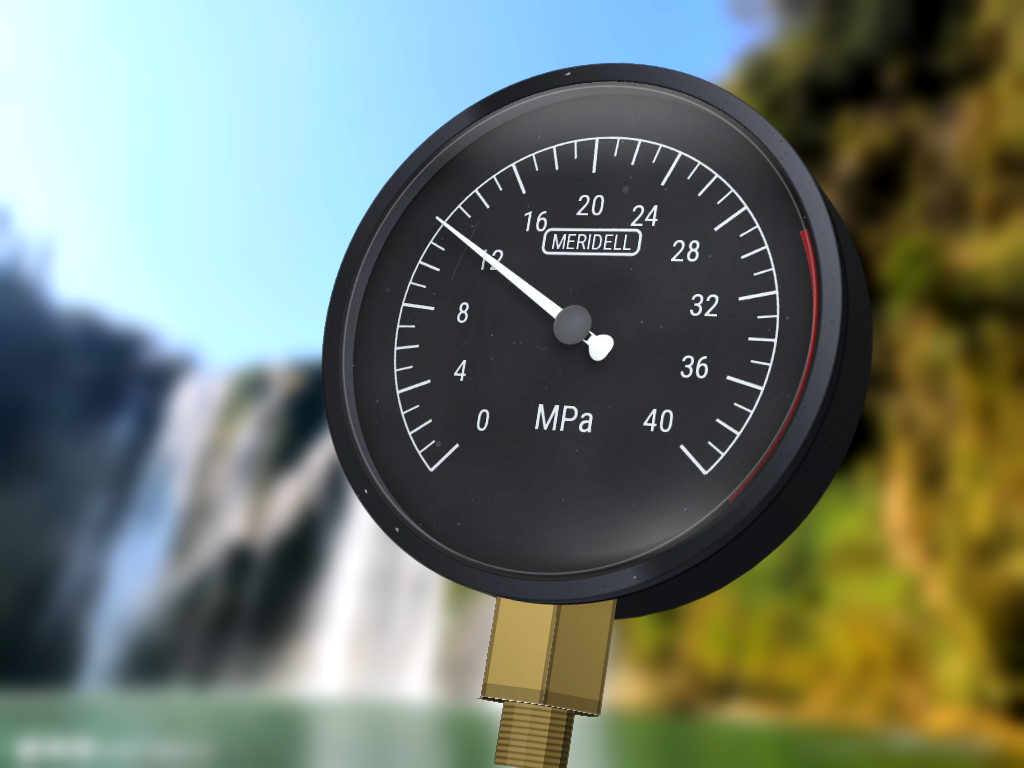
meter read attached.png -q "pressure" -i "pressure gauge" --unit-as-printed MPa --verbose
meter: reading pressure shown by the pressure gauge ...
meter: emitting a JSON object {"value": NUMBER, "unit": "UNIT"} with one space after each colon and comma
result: {"value": 12, "unit": "MPa"}
